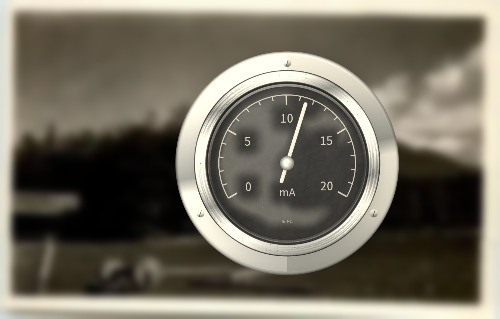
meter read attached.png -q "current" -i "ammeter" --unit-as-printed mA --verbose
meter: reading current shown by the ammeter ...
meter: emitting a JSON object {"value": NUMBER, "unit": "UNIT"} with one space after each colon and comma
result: {"value": 11.5, "unit": "mA"}
